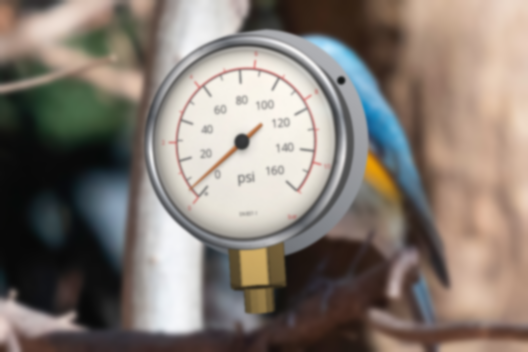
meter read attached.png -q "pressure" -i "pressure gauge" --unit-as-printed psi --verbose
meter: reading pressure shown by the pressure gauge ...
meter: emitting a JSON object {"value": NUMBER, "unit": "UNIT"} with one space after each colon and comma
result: {"value": 5, "unit": "psi"}
